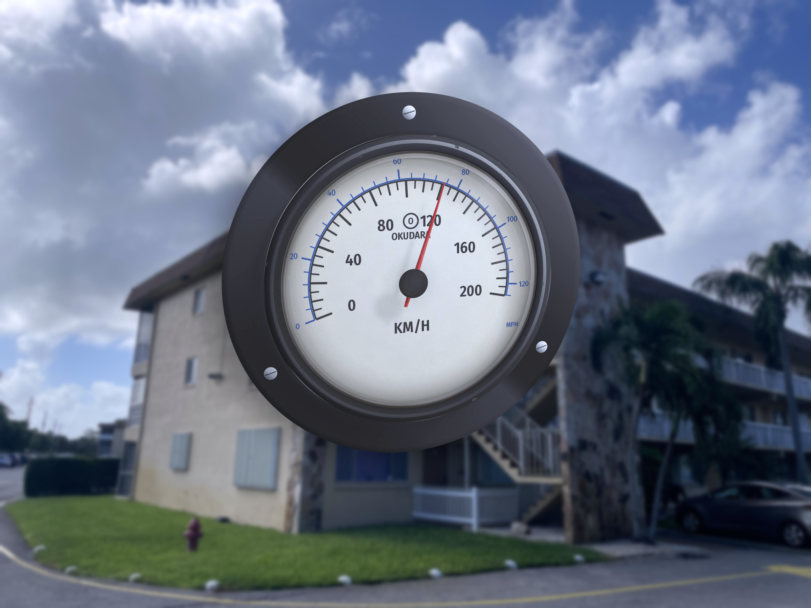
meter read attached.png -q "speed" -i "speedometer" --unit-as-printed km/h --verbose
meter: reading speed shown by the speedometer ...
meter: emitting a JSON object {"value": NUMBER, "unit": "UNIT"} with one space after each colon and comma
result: {"value": 120, "unit": "km/h"}
